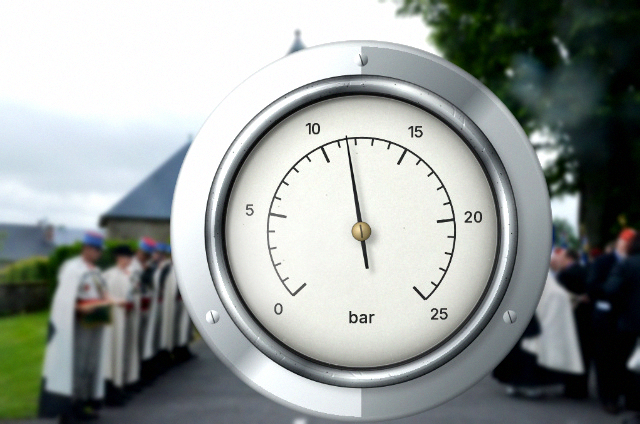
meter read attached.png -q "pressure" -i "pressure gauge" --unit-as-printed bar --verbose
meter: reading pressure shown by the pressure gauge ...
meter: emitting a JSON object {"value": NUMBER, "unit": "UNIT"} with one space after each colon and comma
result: {"value": 11.5, "unit": "bar"}
